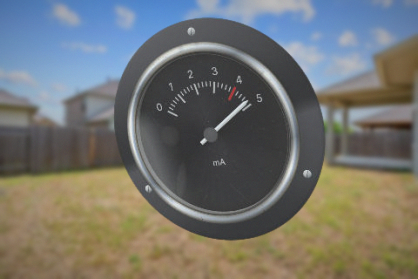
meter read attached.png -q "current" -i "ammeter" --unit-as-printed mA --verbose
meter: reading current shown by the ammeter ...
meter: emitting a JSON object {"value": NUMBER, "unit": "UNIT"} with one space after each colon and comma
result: {"value": 4.8, "unit": "mA"}
